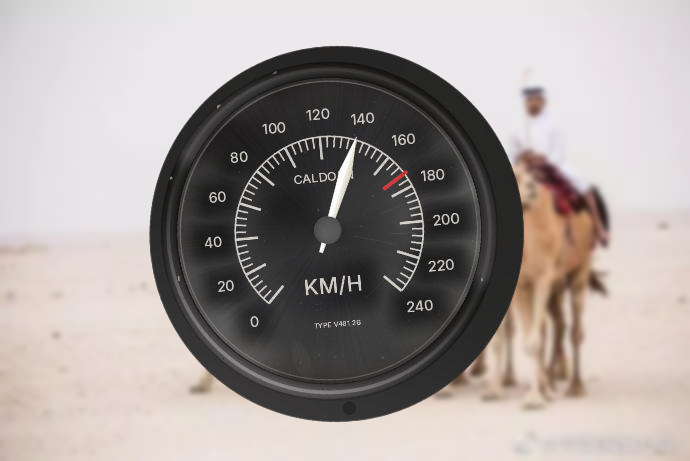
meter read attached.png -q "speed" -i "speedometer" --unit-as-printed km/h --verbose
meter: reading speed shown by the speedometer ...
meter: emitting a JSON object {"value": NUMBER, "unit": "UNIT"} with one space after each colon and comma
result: {"value": 140, "unit": "km/h"}
